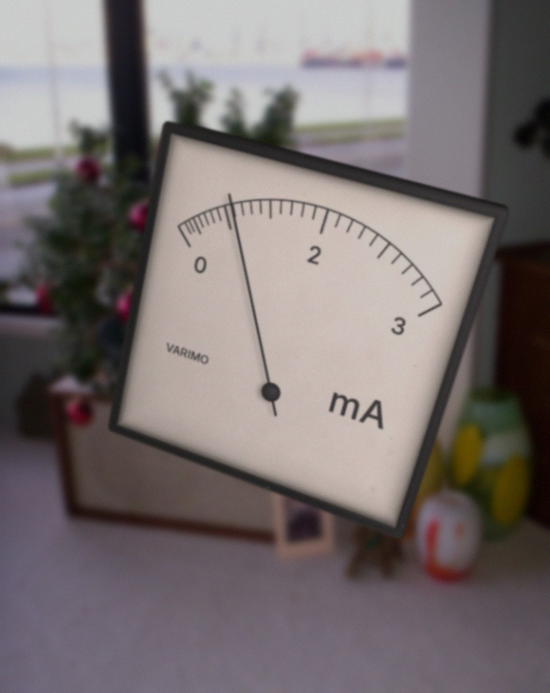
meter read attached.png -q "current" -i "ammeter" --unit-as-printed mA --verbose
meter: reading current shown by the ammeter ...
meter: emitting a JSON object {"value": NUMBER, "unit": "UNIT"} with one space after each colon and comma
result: {"value": 1.1, "unit": "mA"}
